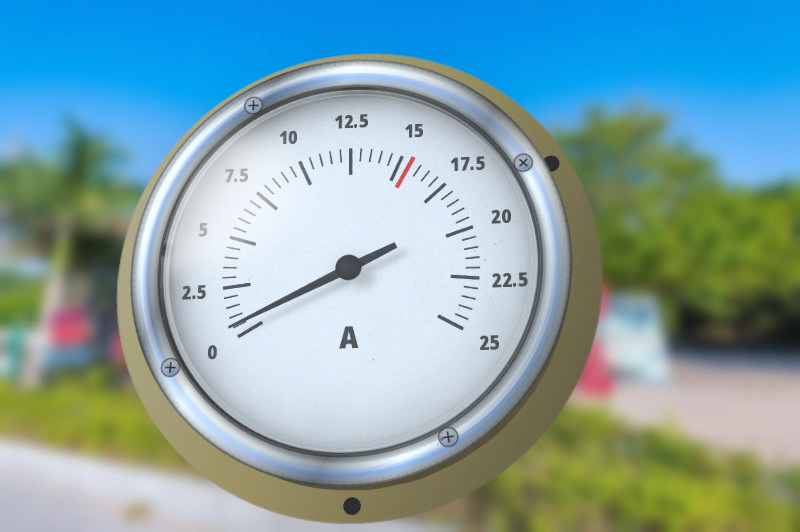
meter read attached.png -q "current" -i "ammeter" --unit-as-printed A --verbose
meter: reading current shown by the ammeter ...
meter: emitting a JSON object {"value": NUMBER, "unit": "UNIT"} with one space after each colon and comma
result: {"value": 0.5, "unit": "A"}
